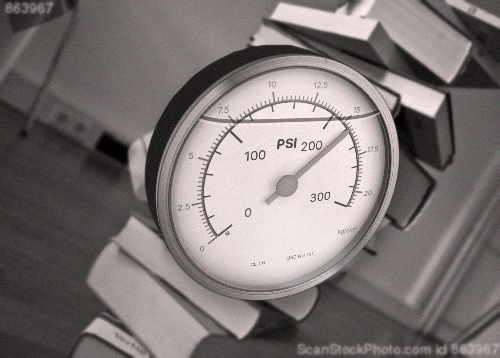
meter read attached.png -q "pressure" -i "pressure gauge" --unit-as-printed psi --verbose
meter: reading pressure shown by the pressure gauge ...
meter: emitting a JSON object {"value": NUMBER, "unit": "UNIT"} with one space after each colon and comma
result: {"value": 220, "unit": "psi"}
